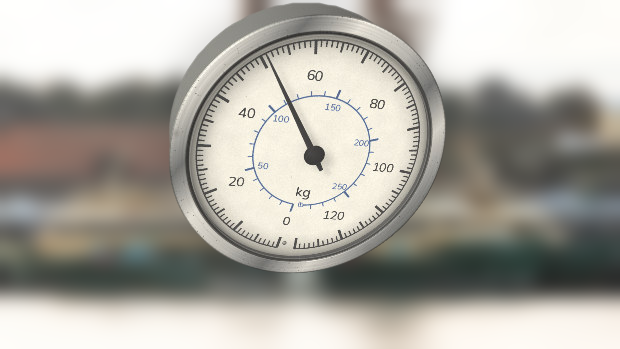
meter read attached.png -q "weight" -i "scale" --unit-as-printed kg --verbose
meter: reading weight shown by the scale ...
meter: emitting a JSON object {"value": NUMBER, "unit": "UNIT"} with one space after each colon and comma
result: {"value": 51, "unit": "kg"}
